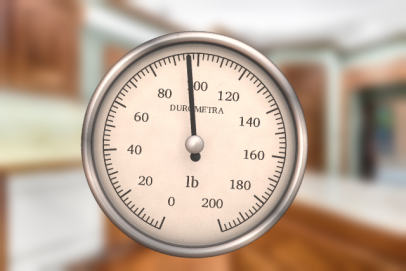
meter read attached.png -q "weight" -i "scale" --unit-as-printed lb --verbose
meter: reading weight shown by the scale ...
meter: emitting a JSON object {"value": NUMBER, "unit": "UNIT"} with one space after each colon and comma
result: {"value": 96, "unit": "lb"}
